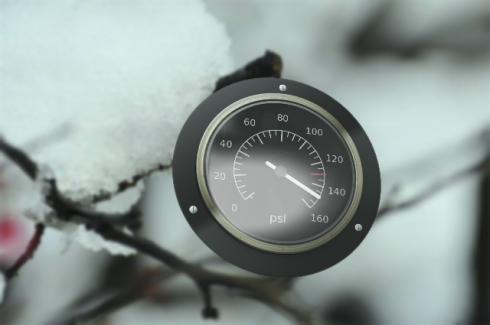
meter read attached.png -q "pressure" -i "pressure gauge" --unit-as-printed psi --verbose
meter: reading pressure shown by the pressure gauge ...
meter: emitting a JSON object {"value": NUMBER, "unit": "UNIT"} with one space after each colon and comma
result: {"value": 150, "unit": "psi"}
